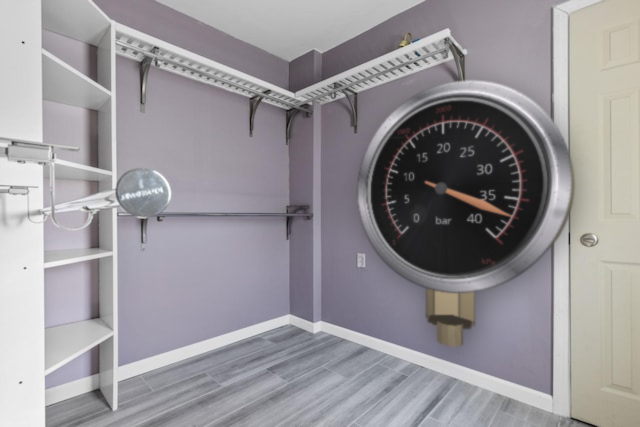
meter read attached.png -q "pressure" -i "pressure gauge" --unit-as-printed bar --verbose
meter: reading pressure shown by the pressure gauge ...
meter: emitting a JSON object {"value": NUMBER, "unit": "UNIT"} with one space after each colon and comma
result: {"value": 37, "unit": "bar"}
